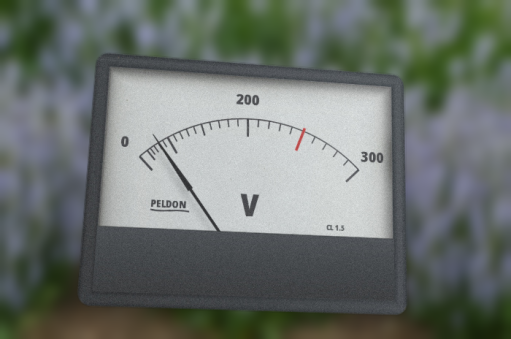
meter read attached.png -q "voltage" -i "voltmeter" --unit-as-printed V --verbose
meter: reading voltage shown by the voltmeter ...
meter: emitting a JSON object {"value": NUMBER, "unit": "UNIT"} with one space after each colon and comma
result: {"value": 80, "unit": "V"}
